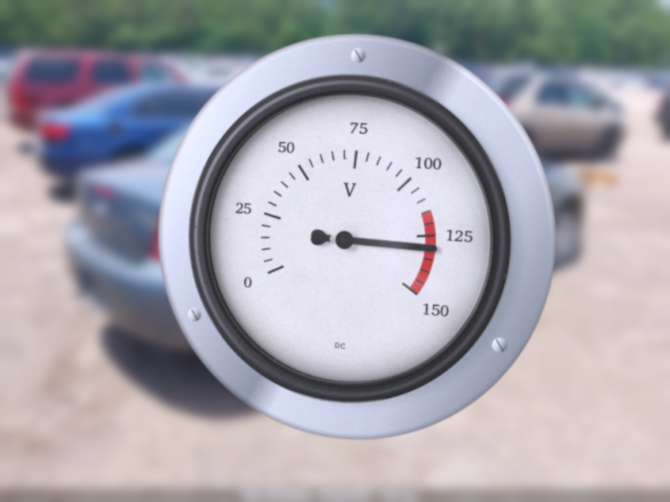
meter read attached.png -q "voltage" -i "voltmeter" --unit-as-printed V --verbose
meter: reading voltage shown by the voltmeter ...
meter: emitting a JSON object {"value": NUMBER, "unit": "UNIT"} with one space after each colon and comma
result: {"value": 130, "unit": "V"}
